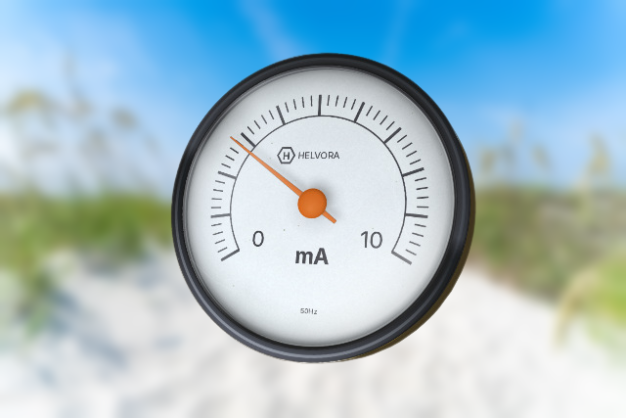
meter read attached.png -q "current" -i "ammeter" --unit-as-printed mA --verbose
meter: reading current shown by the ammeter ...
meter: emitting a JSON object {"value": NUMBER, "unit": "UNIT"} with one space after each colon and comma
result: {"value": 2.8, "unit": "mA"}
